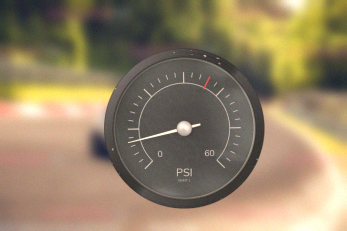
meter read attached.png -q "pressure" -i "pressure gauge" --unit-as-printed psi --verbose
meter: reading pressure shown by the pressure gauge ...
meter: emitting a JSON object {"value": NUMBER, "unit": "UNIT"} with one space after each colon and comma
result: {"value": 7, "unit": "psi"}
